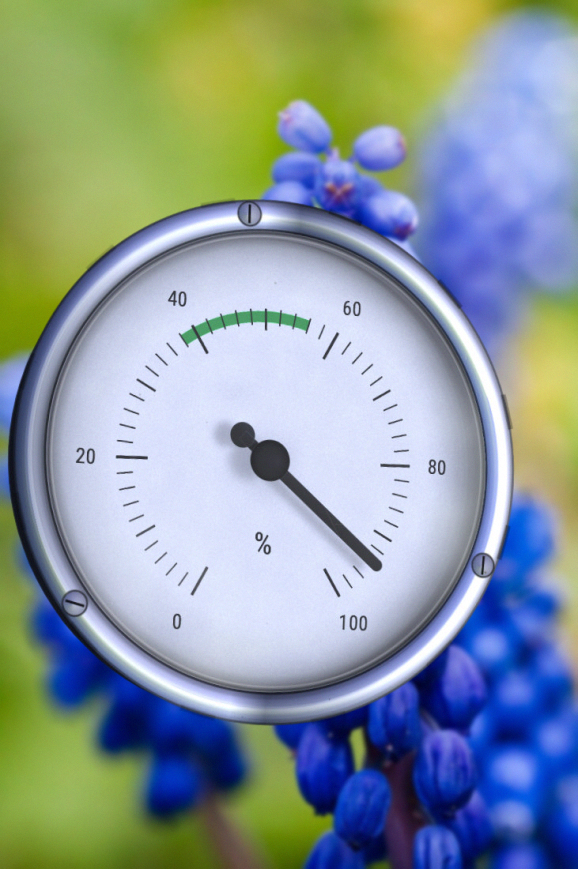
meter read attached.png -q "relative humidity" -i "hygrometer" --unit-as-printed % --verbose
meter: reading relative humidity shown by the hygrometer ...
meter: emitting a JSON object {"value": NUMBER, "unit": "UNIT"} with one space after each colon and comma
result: {"value": 94, "unit": "%"}
